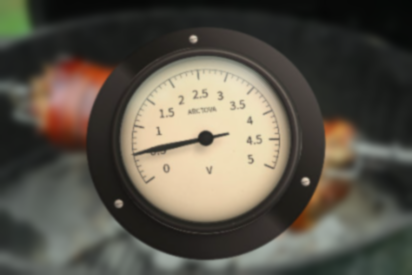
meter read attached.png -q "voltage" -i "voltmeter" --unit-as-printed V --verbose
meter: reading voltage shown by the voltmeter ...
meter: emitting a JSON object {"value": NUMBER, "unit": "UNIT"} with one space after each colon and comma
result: {"value": 0.5, "unit": "V"}
